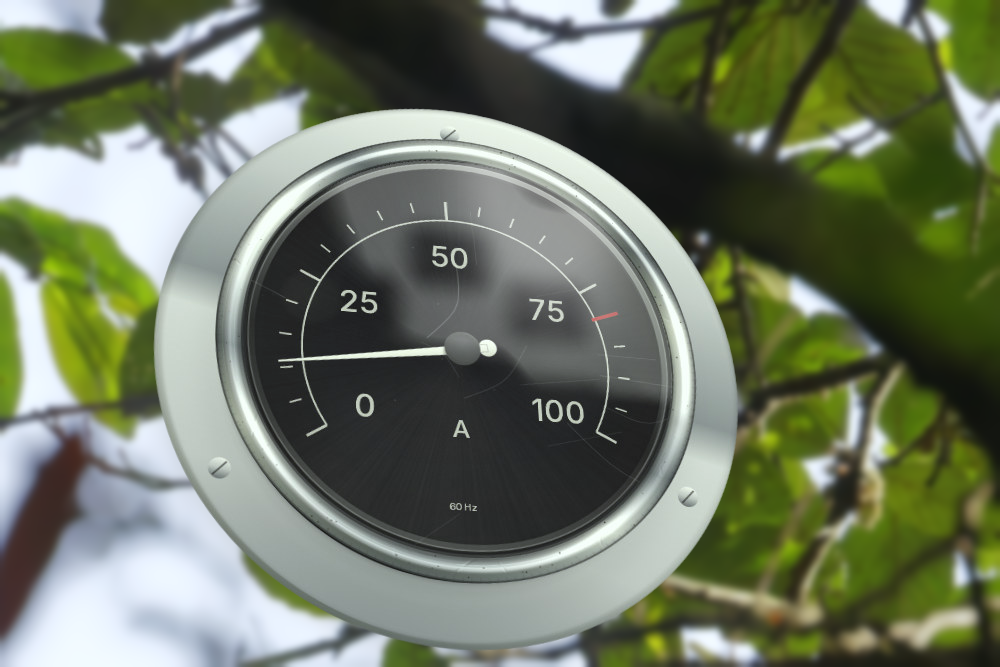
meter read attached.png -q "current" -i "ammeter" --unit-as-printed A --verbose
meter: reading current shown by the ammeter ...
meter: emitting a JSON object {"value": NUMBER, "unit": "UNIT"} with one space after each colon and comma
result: {"value": 10, "unit": "A"}
